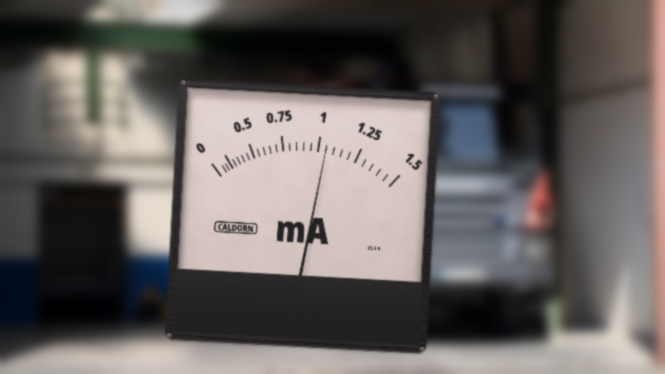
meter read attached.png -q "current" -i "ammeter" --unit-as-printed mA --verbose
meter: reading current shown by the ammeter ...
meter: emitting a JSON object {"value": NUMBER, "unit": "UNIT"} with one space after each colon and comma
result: {"value": 1.05, "unit": "mA"}
